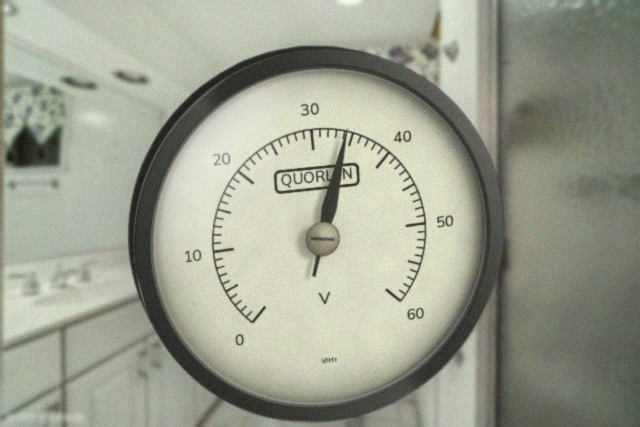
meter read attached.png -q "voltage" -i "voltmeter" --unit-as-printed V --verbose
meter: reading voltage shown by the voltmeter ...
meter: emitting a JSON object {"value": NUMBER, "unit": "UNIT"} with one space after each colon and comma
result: {"value": 34, "unit": "V"}
